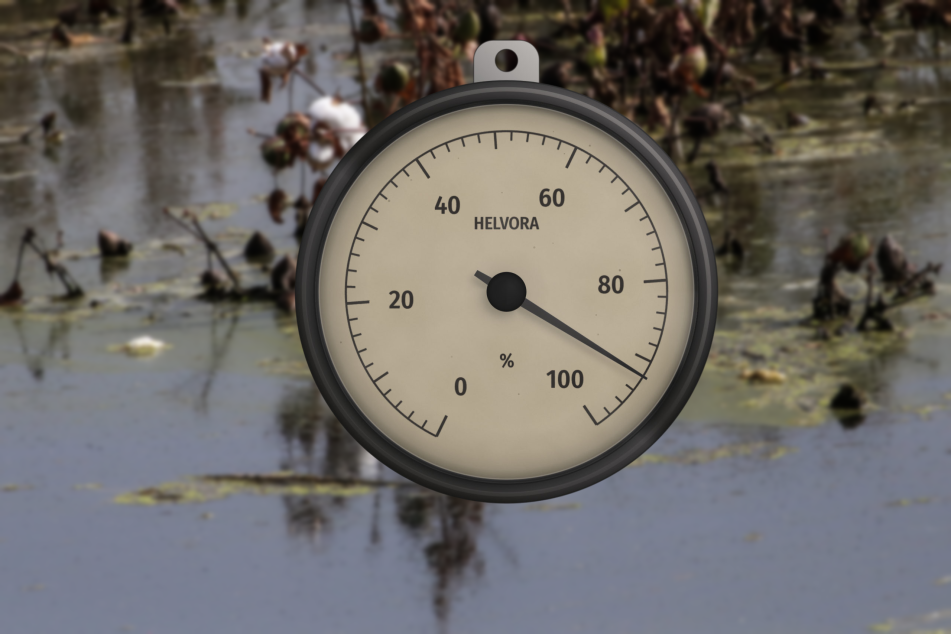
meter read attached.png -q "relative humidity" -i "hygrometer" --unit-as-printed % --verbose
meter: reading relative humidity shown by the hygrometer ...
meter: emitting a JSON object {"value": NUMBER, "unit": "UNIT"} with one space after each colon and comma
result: {"value": 92, "unit": "%"}
